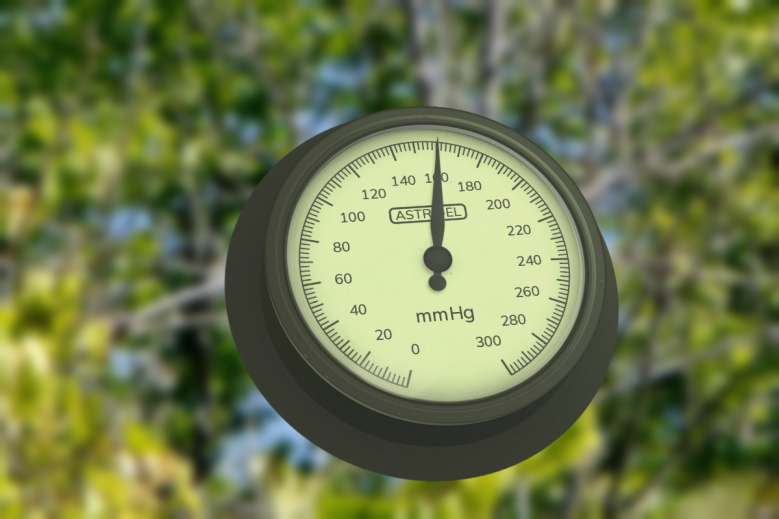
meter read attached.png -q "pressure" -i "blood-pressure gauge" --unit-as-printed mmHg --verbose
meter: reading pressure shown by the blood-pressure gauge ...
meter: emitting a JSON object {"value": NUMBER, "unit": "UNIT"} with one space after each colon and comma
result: {"value": 160, "unit": "mmHg"}
